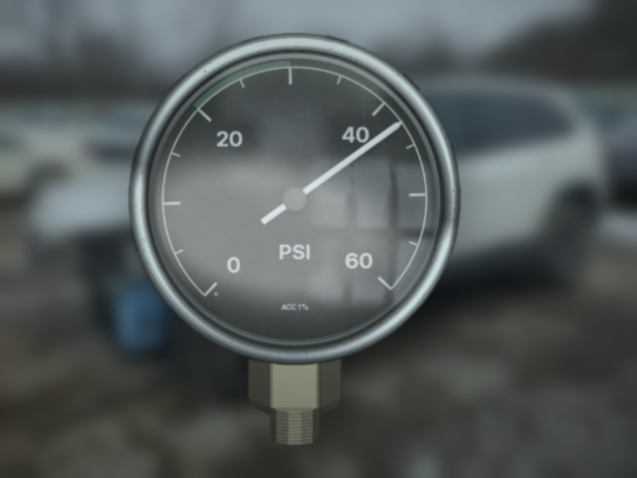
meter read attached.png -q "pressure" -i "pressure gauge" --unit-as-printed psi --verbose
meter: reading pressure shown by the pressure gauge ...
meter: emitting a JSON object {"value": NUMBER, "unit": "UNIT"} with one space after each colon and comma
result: {"value": 42.5, "unit": "psi"}
